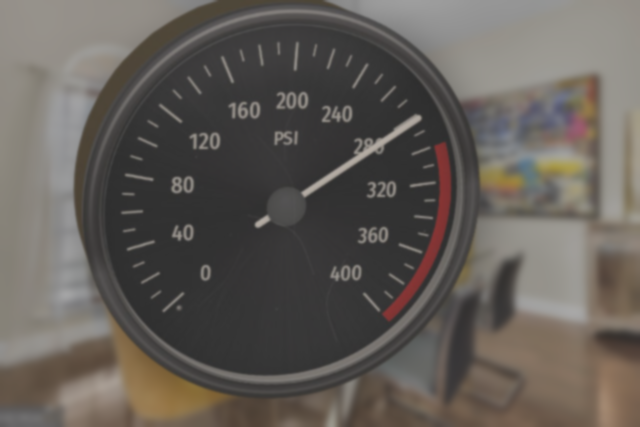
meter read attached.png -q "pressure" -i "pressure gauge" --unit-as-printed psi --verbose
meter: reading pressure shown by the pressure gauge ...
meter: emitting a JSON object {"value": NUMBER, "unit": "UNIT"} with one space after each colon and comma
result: {"value": 280, "unit": "psi"}
